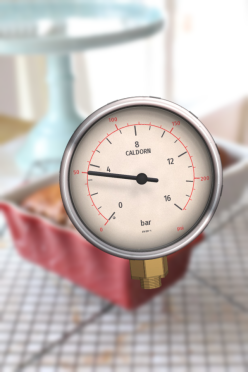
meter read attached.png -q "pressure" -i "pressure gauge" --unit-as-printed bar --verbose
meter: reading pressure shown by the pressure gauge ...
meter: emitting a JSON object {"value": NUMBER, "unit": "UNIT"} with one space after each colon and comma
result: {"value": 3.5, "unit": "bar"}
